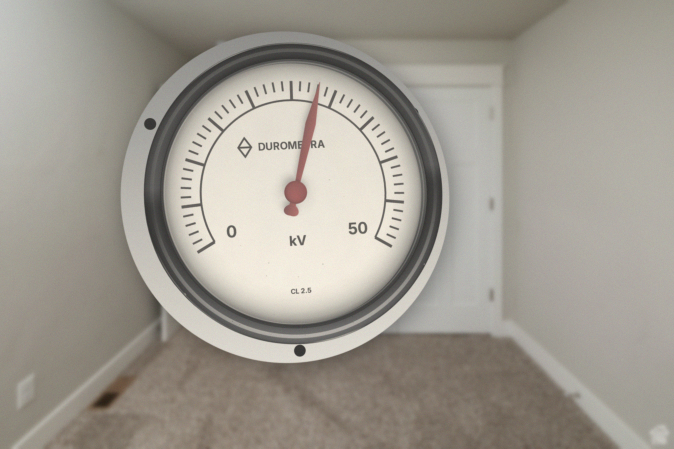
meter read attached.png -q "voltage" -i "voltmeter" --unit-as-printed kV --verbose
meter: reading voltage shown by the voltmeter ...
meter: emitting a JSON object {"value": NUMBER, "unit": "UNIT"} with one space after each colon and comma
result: {"value": 28, "unit": "kV"}
